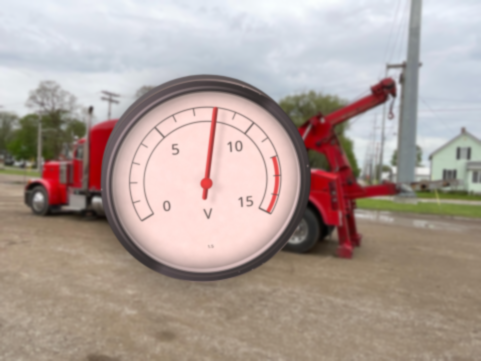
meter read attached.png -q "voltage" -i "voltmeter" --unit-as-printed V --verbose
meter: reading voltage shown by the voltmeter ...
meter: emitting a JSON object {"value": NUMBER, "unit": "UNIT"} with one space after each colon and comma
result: {"value": 8, "unit": "V"}
